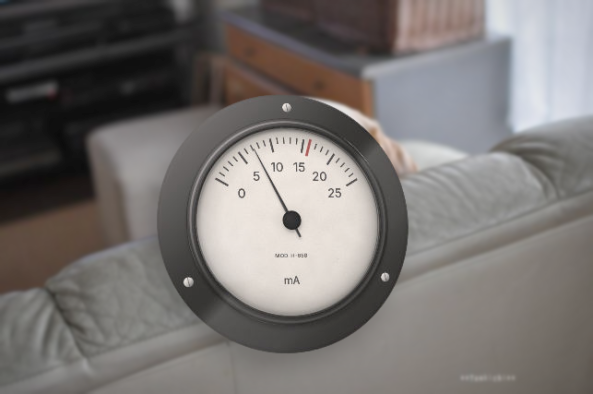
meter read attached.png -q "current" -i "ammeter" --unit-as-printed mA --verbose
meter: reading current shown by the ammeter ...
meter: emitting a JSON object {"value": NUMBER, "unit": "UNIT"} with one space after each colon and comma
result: {"value": 7, "unit": "mA"}
